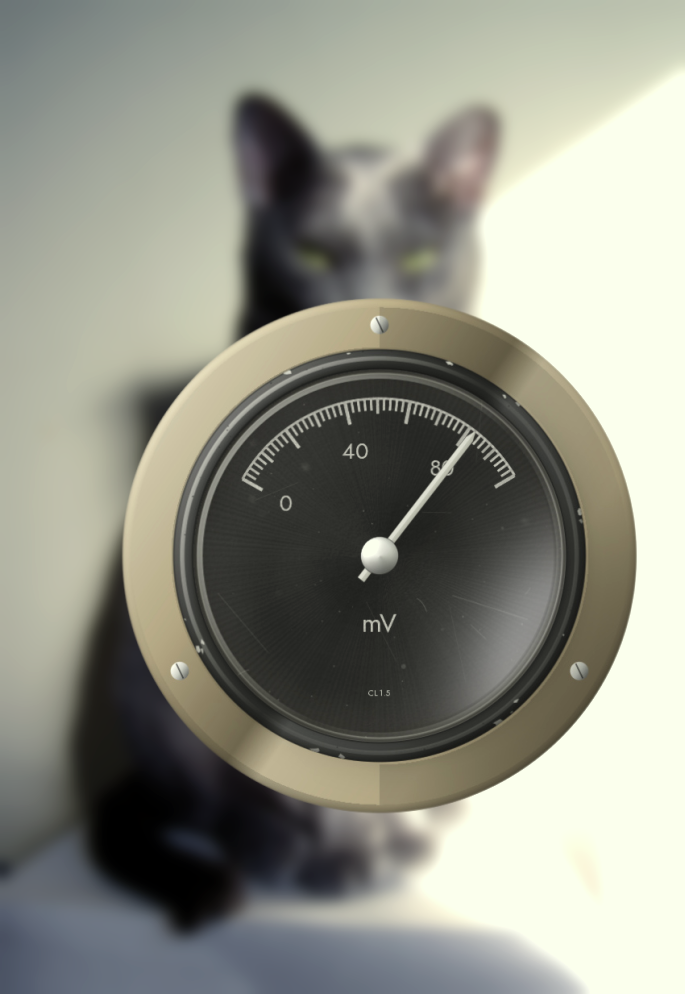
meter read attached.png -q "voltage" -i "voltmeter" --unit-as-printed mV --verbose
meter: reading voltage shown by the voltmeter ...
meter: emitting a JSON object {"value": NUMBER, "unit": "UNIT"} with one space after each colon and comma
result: {"value": 82, "unit": "mV"}
